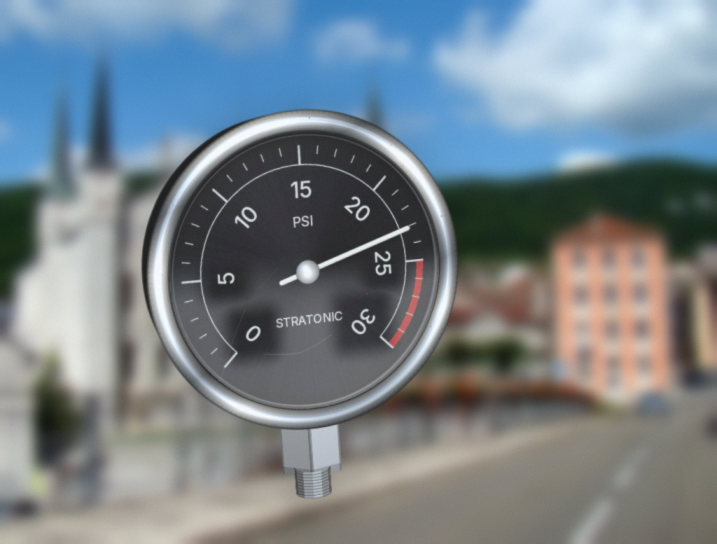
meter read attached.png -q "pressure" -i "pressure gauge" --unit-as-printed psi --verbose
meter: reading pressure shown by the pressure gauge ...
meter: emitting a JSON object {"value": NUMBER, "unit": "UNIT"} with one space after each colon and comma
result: {"value": 23, "unit": "psi"}
